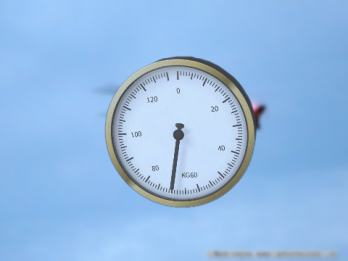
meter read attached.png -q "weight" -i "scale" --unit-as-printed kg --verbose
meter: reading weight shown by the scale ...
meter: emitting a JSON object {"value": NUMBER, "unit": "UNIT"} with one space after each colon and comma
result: {"value": 70, "unit": "kg"}
